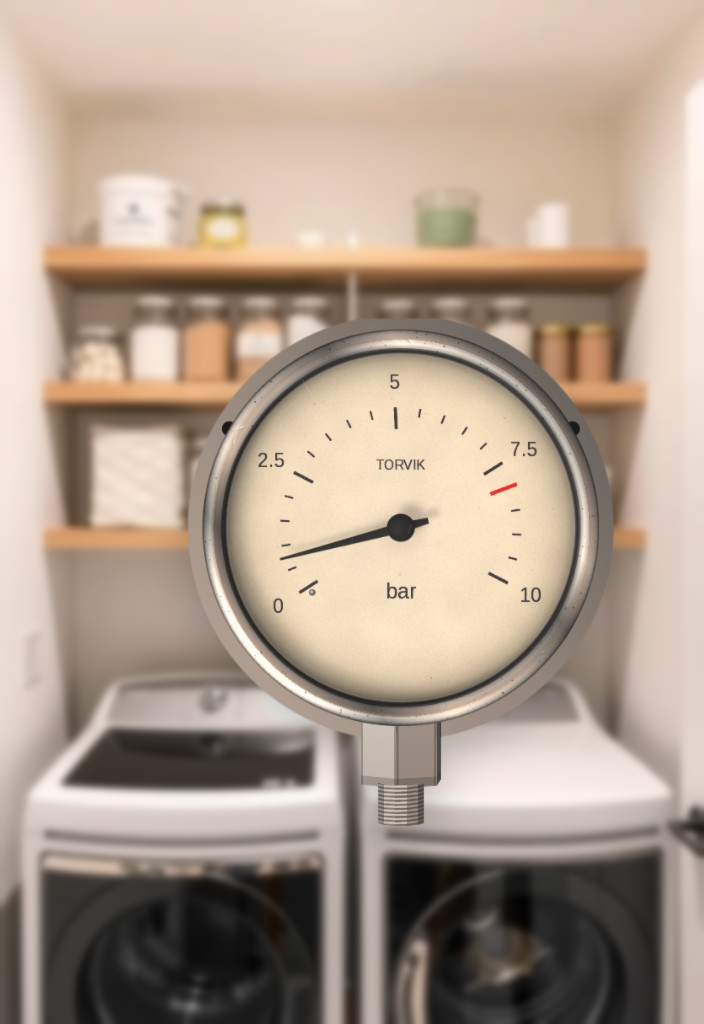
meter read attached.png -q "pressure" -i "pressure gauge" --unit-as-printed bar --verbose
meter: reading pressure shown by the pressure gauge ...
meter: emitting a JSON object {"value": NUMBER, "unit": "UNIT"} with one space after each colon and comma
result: {"value": 0.75, "unit": "bar"}
